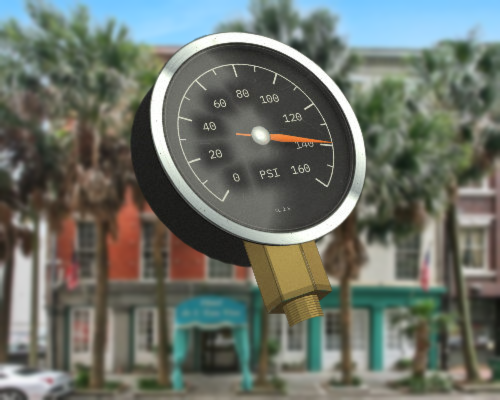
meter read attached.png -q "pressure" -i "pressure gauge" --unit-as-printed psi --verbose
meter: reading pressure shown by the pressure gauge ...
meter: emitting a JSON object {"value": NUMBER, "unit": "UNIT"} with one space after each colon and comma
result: {"value": 140, "unit": "psi"}
